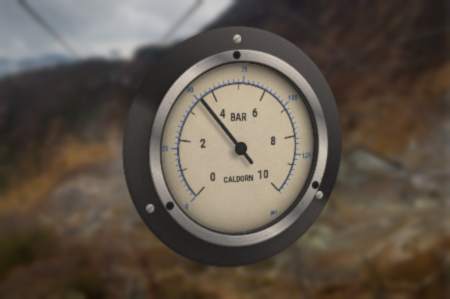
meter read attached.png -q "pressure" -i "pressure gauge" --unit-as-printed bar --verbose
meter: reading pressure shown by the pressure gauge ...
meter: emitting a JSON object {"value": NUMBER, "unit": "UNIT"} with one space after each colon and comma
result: {"value": 3.5, "unit": "bar"}
